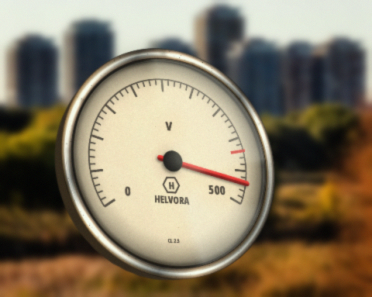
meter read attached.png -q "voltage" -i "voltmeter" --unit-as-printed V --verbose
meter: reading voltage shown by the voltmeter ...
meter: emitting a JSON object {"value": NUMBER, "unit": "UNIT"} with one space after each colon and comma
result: {"value": 470, "unit": "V"}
